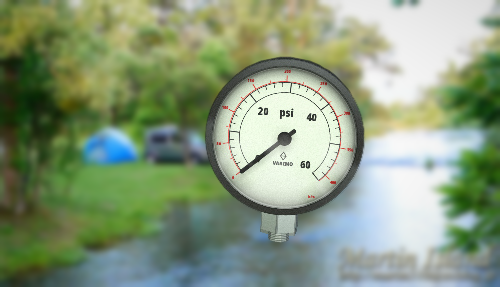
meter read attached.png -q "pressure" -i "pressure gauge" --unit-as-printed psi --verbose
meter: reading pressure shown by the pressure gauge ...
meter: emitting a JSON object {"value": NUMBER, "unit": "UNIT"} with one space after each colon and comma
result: {"value": 0, "unit": "psi"}
